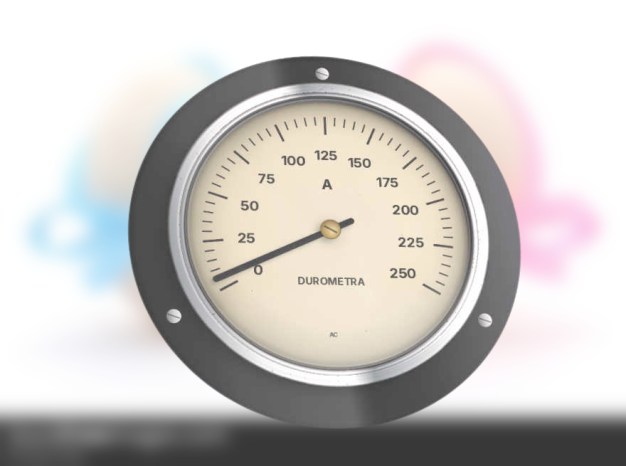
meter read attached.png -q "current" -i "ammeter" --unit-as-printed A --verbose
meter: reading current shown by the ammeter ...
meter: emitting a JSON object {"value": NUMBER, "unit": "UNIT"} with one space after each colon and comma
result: {"value": 5, "unit": "A"}
